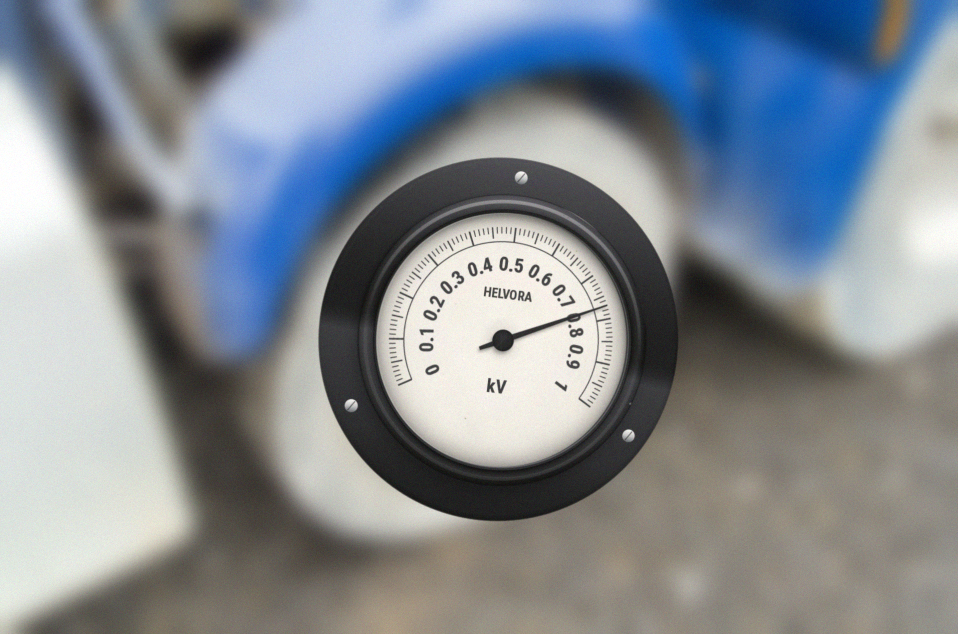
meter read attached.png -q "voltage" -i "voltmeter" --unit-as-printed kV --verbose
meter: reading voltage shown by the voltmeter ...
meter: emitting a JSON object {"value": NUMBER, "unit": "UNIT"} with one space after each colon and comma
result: {"value": 0.77, "unit": "kV"}
